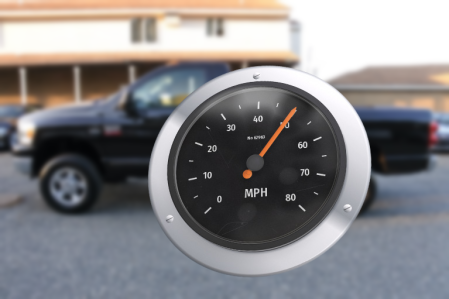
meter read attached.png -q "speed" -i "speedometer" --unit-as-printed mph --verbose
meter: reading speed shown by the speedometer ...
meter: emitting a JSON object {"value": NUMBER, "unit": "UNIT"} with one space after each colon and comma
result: {"value": 50, "unit": "mph"}
